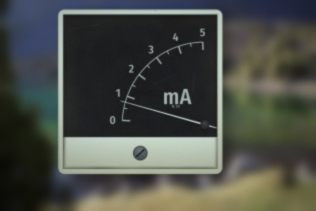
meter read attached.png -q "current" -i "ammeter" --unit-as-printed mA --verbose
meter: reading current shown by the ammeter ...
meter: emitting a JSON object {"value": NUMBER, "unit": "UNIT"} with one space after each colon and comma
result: {"value": 0.75, "unit": "mA"}
